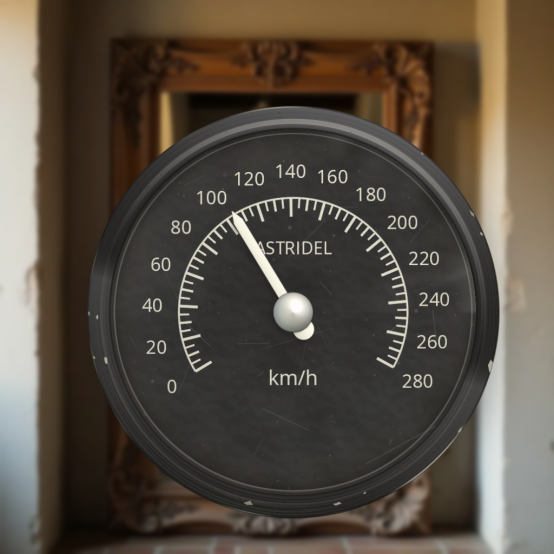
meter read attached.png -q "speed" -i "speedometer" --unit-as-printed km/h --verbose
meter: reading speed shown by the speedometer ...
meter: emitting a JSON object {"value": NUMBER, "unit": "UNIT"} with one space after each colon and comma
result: {"value": 105, "unit": "km/h"}
